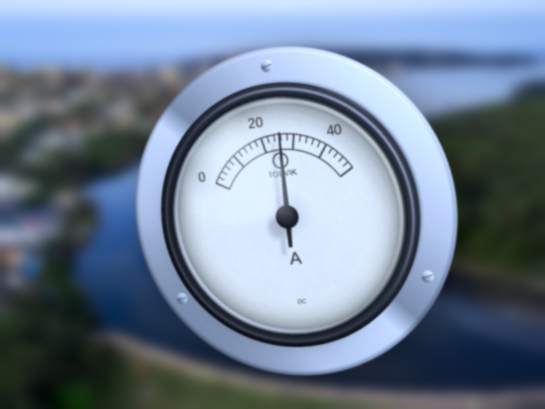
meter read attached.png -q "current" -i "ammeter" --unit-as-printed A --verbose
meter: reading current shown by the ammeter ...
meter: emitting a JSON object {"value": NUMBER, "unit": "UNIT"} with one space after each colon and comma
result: {"value": 26, "unit": "A"}
